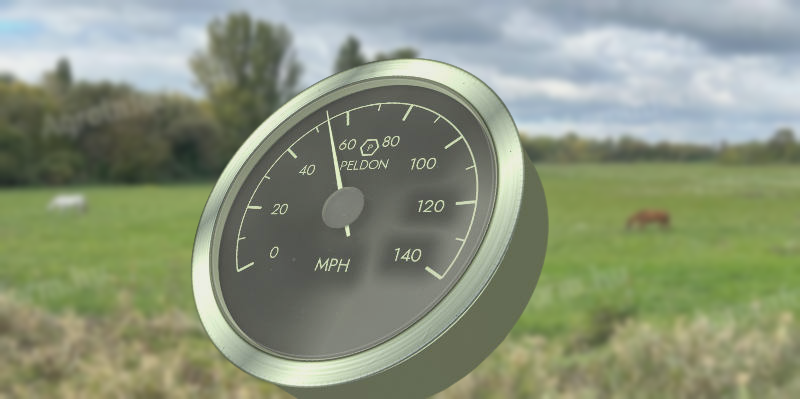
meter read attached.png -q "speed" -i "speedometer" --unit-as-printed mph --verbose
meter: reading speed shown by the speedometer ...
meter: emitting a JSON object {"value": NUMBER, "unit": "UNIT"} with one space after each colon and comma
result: {"value": 55, "unit": "mph"}
